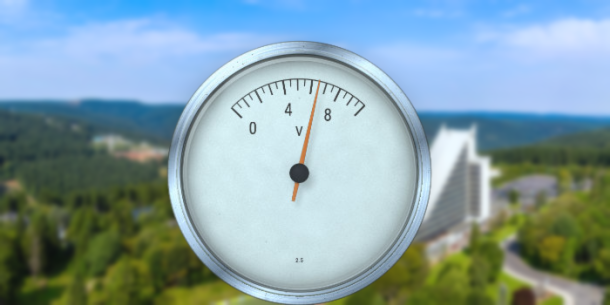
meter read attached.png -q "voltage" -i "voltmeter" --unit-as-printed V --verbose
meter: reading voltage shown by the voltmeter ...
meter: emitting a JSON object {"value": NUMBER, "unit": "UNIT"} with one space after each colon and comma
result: {"value": 6.5, "unit": "V"}
